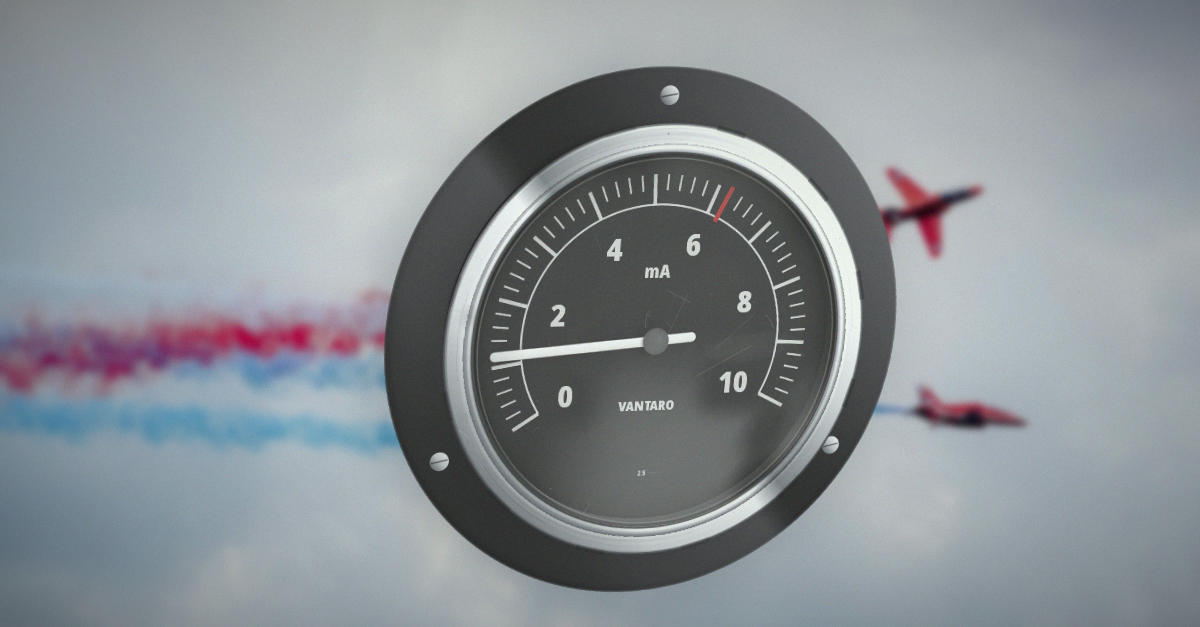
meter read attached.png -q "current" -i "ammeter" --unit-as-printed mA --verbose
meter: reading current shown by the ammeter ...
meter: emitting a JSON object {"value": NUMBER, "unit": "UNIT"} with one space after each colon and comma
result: {"value": 1.2, "unit": "mA"}
